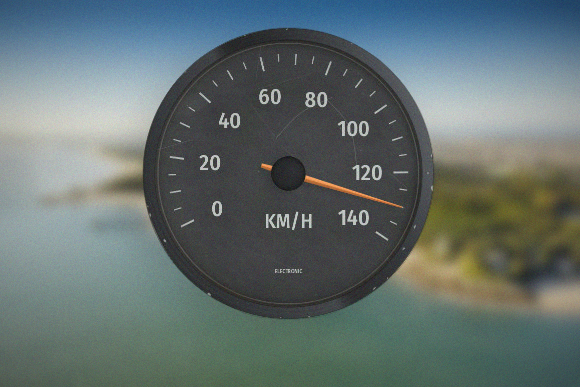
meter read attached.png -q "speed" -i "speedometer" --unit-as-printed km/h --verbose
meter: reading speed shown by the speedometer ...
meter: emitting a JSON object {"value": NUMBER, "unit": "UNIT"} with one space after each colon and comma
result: {"value": 130, "unit": "km/h"}
